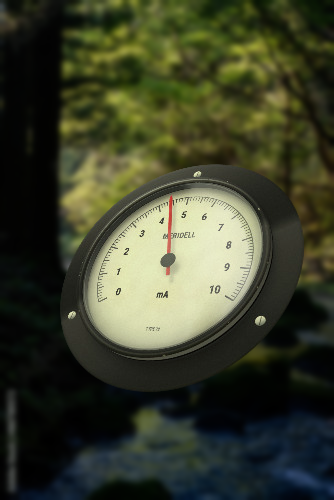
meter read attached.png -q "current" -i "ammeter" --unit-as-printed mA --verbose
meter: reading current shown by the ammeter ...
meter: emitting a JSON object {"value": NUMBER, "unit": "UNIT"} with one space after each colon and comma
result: {"value": 4.5, "unit": "mA"}
